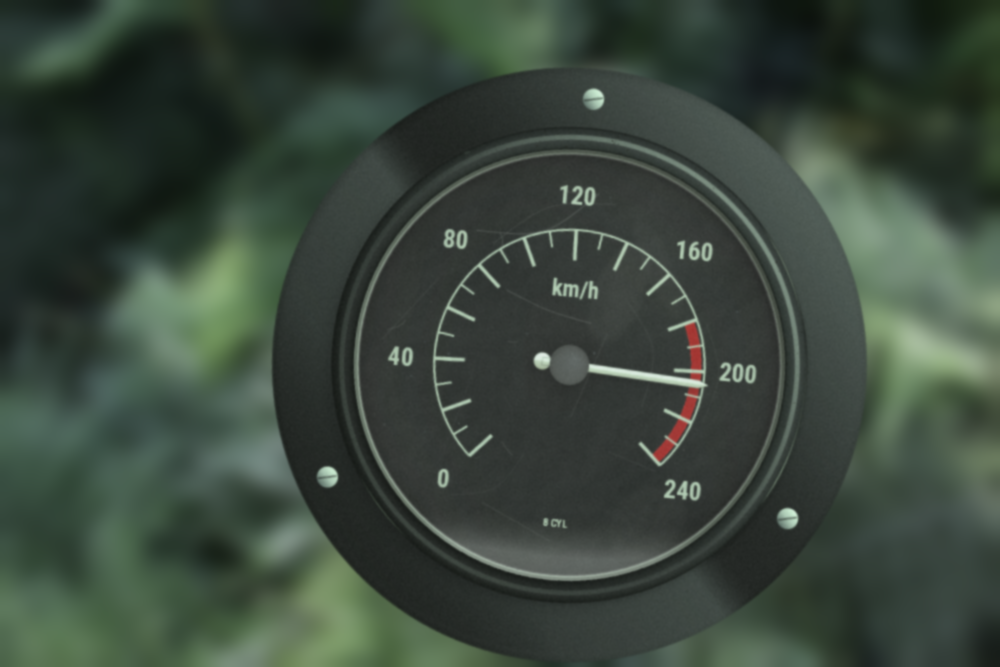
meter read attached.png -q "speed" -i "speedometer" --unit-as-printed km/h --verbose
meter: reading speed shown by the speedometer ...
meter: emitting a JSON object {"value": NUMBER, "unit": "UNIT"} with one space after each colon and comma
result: {"value": 205, "unit": "km/h"}
